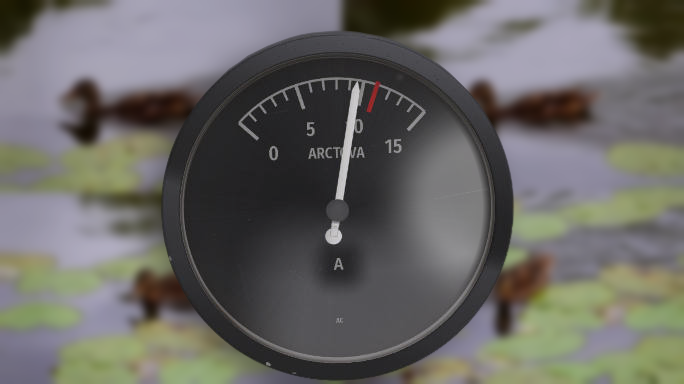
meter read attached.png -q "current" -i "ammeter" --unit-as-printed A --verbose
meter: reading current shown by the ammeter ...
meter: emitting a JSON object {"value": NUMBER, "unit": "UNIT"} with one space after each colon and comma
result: {"value": 9.5, "unit": "A"}
